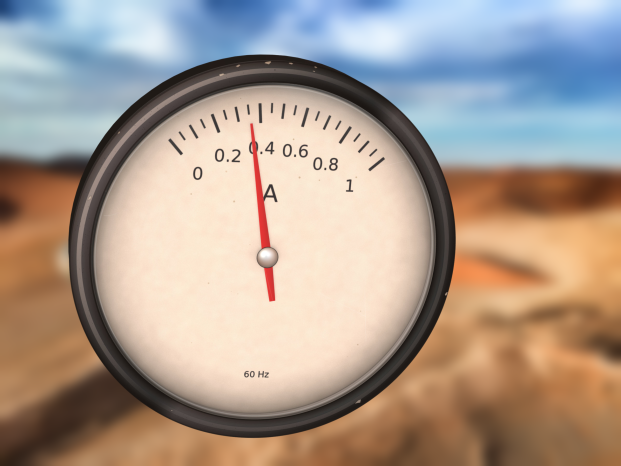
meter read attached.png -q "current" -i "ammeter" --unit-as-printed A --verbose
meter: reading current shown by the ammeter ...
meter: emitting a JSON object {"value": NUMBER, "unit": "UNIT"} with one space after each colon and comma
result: {"value": 0.35, "unit": "A"}
